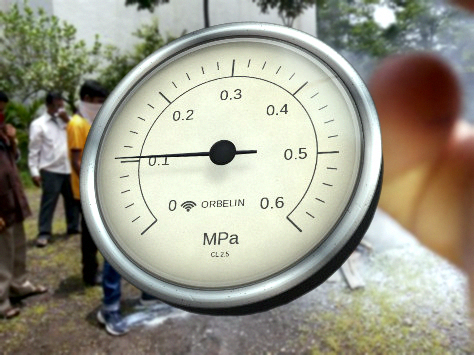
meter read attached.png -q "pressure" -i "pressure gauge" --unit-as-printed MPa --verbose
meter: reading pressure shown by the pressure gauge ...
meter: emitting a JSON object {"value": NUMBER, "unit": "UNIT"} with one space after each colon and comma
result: {"value": 0.1, "unit": "MPa"}
